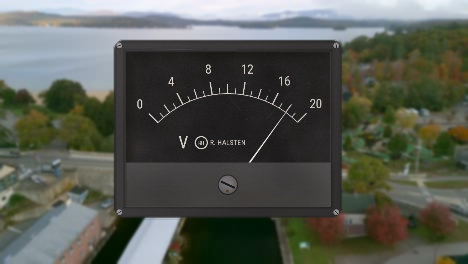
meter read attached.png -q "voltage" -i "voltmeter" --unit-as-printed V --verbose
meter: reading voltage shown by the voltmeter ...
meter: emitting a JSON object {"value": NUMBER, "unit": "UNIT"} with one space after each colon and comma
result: {"value": 18, "unit": "V"}
